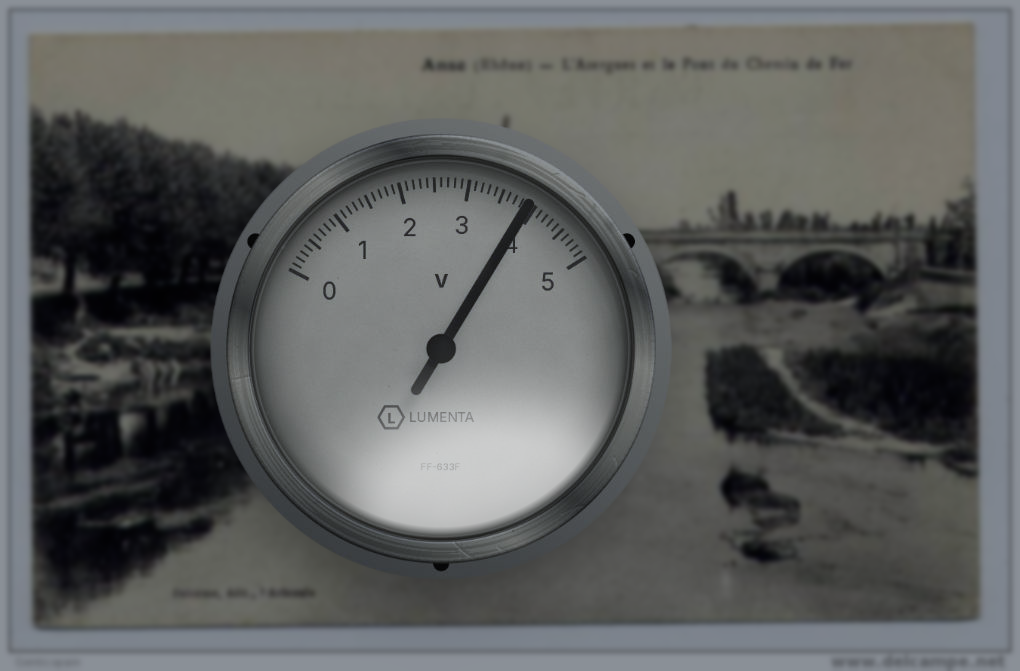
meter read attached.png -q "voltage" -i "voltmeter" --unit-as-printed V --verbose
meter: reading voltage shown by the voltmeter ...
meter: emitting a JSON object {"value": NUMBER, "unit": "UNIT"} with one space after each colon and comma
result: {"value": 3.9, "unit": "V"}
